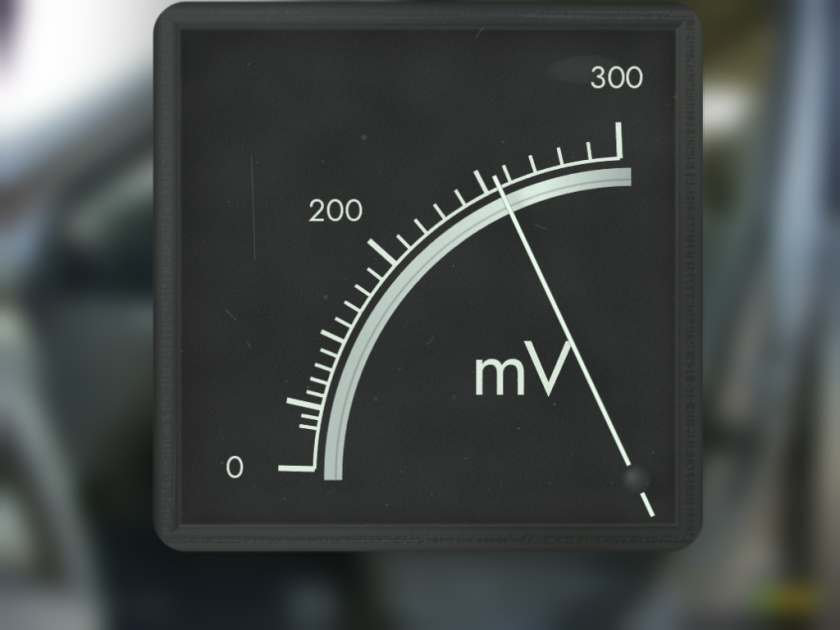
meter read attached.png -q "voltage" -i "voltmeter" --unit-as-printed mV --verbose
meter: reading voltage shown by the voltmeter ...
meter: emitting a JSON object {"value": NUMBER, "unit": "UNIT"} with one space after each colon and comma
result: {"value": 255, "unit": "mV"}
